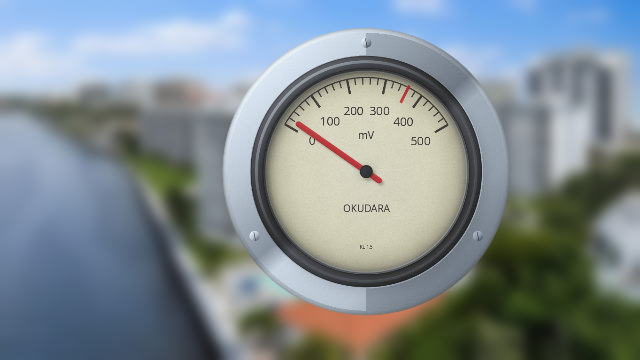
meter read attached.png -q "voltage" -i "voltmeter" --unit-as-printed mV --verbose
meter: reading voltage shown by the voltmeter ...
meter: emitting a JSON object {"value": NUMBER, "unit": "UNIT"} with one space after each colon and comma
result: {"value": 20, "unit": "mV"}
